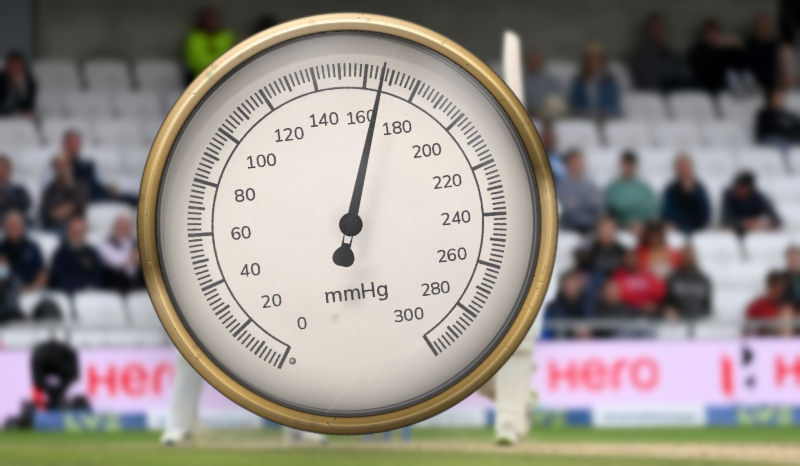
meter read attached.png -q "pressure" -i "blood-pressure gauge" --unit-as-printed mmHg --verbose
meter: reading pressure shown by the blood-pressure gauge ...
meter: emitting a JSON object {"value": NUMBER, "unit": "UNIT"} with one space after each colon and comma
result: {"value": 166, "unit": "mmHg"}
